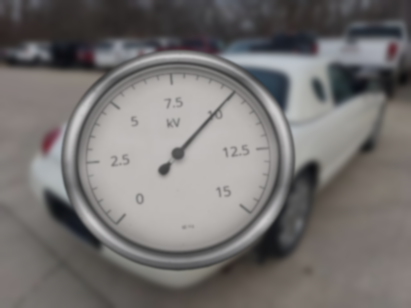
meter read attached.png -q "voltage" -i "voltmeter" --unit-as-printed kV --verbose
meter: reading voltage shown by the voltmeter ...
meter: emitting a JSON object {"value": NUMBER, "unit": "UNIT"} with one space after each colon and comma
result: {"value": 10, "unit": "kV"}
